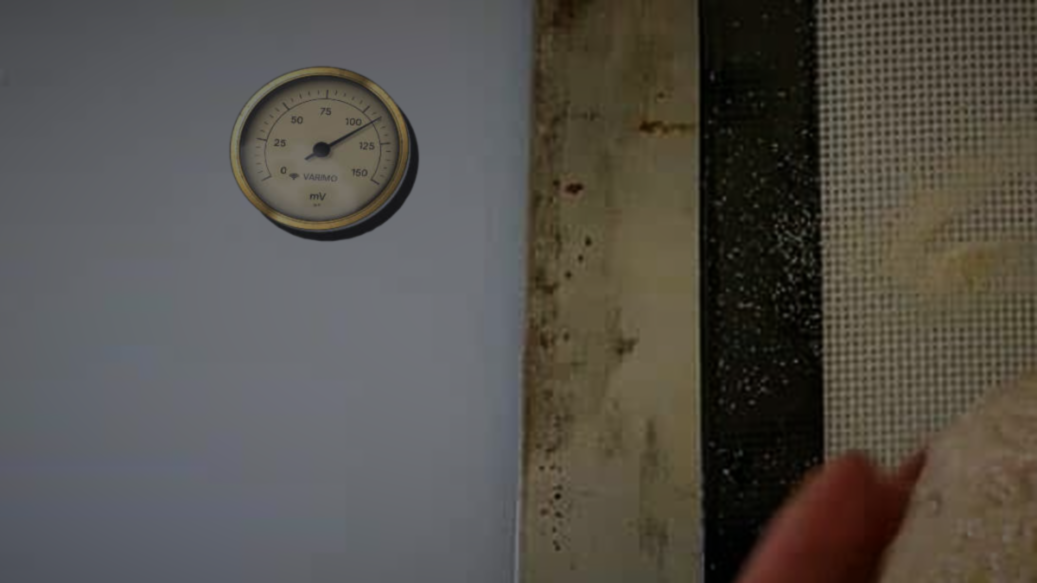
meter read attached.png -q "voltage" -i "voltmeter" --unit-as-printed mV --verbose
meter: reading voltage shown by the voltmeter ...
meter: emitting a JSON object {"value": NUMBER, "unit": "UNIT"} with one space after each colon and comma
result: {"value": 110, "unit": "mV"}
